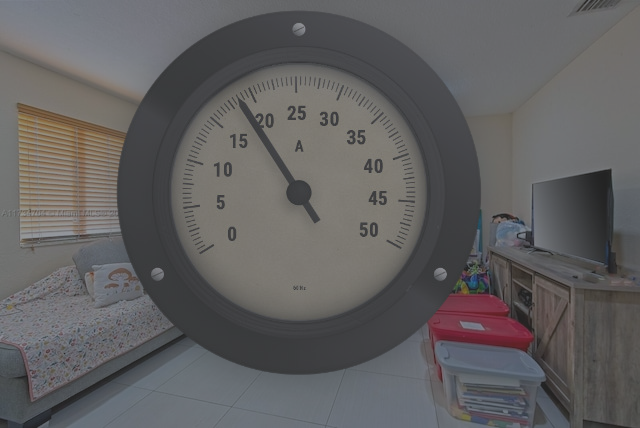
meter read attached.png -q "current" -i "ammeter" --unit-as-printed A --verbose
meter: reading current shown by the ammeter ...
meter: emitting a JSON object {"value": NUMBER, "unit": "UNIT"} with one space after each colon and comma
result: {"value": 18.5, "unit": "A"}
